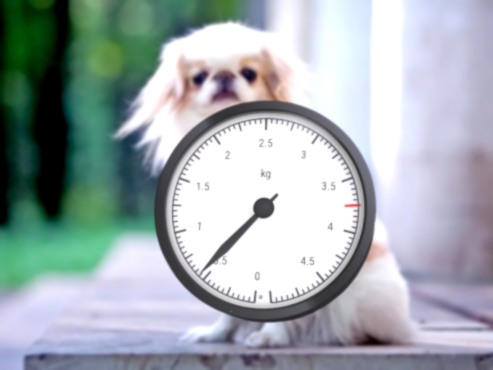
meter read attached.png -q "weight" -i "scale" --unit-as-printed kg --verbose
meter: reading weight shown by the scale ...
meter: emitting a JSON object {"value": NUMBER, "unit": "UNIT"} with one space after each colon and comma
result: {"value": 0.55, "unit": "kg"}
